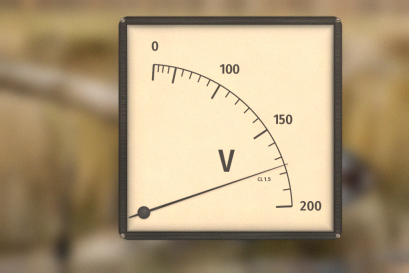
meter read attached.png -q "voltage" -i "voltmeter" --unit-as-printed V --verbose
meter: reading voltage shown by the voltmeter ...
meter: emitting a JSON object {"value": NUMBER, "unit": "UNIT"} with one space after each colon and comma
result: {"value": 175, "unit": "V"}
